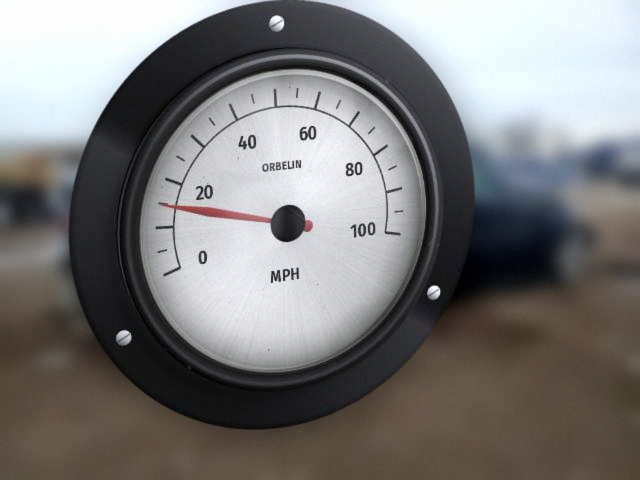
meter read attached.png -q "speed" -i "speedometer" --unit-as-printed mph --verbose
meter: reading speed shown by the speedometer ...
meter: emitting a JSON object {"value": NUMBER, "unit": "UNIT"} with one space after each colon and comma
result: {"value": 15, "unit": "mph"}
